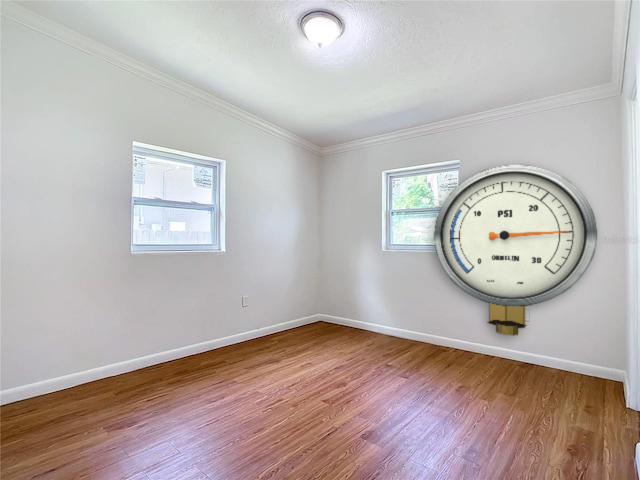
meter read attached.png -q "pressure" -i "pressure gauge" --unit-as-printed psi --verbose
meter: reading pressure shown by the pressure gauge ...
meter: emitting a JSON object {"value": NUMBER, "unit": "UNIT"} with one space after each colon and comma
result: {"value": 25, "unit": "psi"}
